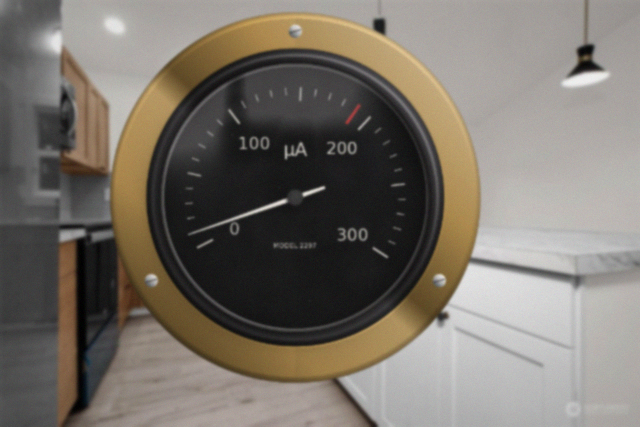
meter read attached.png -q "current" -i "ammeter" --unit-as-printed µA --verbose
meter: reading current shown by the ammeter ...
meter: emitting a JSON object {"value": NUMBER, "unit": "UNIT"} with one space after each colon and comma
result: {"value": 10, "unit": "µA"}
